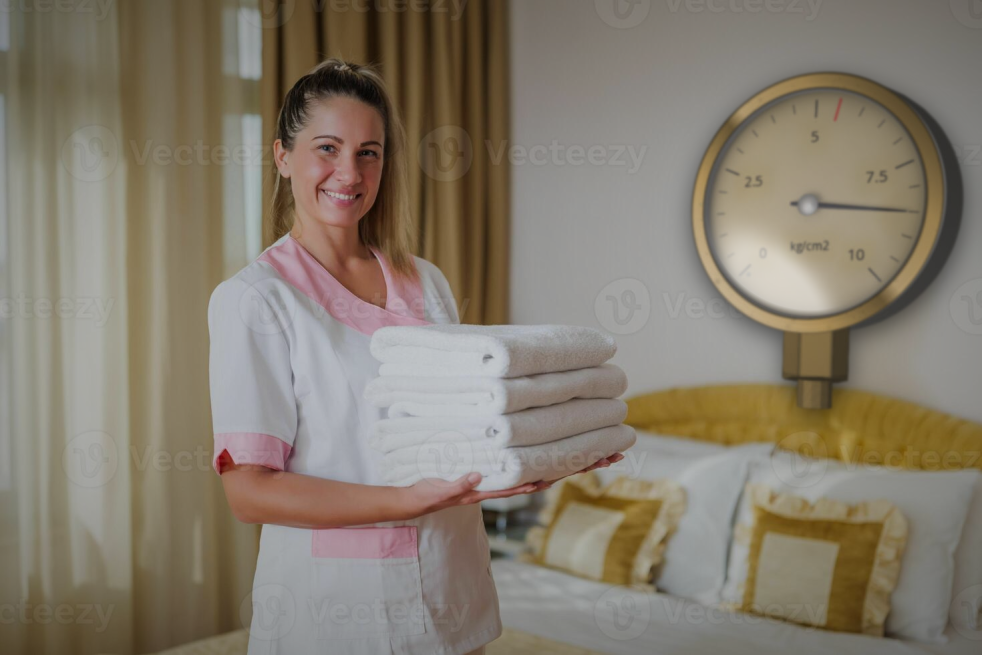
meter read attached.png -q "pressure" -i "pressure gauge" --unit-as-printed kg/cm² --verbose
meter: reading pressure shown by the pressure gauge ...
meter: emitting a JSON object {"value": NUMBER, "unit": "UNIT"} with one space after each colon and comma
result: {"value": 8.5, "unit": "kg/cm²"}
